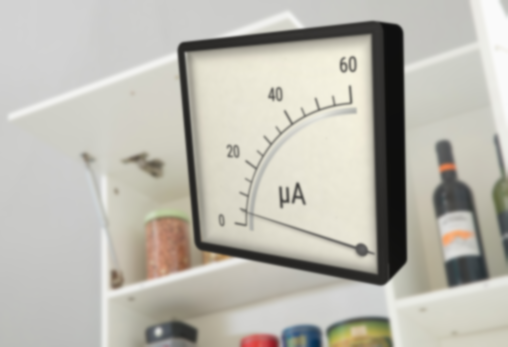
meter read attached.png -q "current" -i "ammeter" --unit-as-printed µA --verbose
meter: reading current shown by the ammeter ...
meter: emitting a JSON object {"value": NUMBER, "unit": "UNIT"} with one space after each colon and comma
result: {"value": 5, "unit": "µA"}
